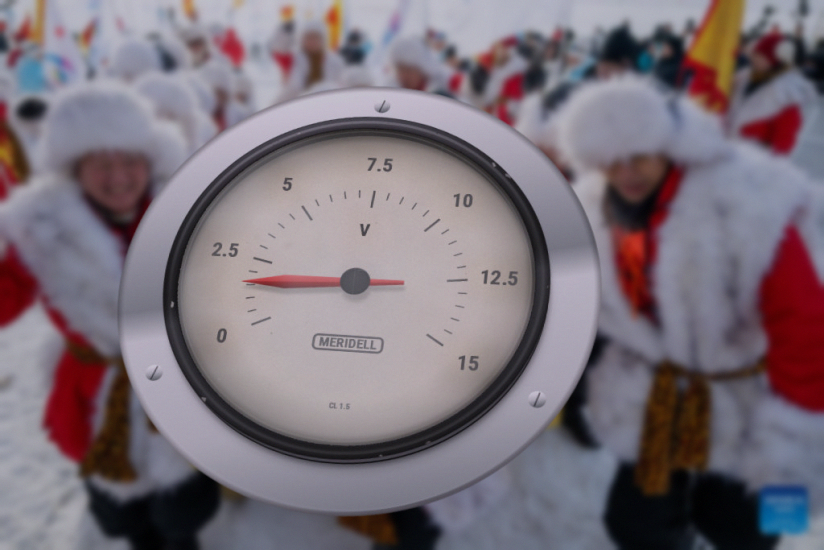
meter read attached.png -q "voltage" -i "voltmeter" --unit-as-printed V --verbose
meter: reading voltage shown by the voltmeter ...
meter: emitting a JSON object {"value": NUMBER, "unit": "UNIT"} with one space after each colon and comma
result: {"value": 1.5, "unit": "V"}
